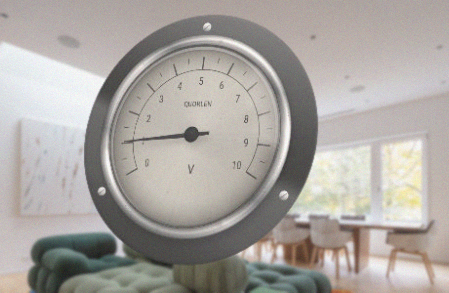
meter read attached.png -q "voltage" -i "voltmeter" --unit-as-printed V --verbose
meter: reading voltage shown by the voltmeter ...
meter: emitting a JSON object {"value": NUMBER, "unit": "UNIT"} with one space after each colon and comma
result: {"value": 1, "unit": "V"}
